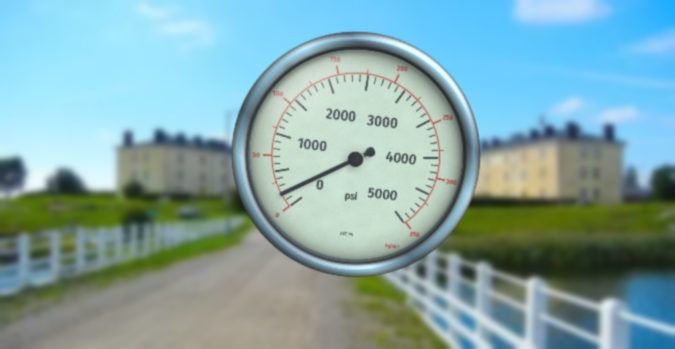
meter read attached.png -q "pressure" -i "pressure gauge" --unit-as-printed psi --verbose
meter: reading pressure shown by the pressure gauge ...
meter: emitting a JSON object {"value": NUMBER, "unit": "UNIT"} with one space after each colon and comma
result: {"value": 200, "unit": "psi"}
